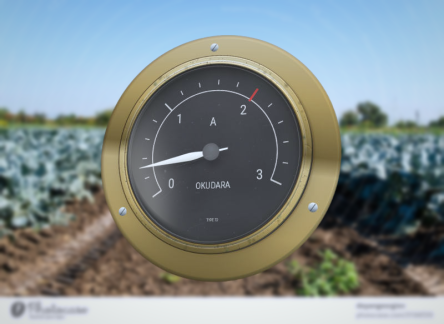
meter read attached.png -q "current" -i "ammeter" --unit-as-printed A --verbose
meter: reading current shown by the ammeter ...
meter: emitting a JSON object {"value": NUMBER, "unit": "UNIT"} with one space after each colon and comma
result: {"value": 0.3, "unit": "A"}
